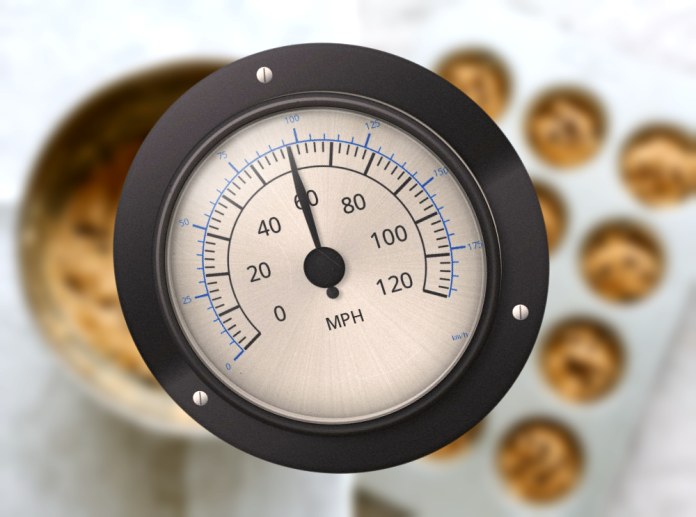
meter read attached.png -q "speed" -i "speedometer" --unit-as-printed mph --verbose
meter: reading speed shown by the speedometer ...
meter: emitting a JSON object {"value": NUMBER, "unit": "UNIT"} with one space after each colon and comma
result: {"value": 60, "unit": "mph"}
